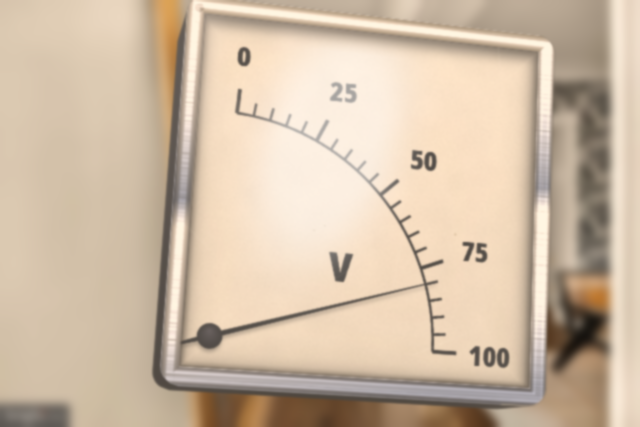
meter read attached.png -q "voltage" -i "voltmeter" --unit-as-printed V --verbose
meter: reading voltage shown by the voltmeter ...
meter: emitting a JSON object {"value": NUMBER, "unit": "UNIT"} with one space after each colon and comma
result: {"value": 80, "unit": "V"}
